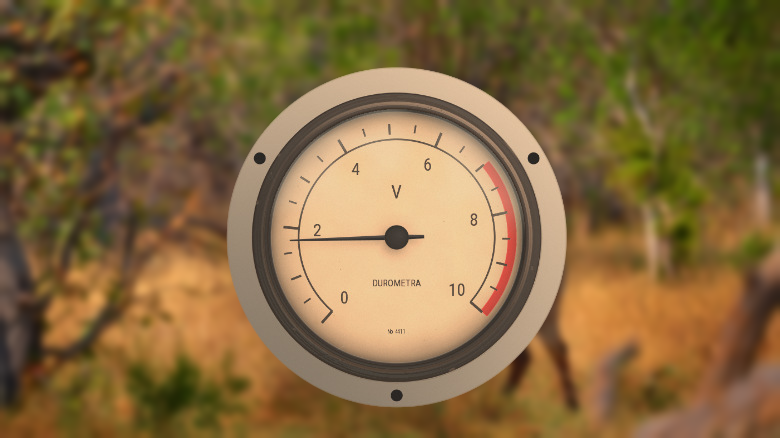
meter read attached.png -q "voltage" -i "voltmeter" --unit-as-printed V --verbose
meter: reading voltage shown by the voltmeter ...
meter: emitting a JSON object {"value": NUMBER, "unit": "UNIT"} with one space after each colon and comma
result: {"value": 1.75, "unit": "V"}
